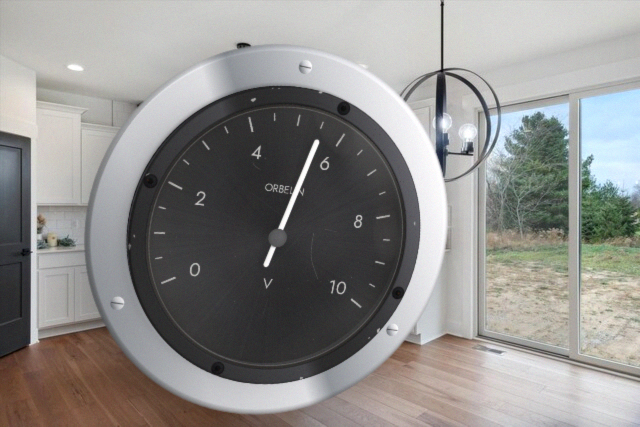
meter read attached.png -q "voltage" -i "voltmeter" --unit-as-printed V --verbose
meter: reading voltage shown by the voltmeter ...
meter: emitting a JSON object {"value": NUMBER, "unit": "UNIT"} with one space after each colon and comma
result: {"value": 5.5, "unit": "V"}
